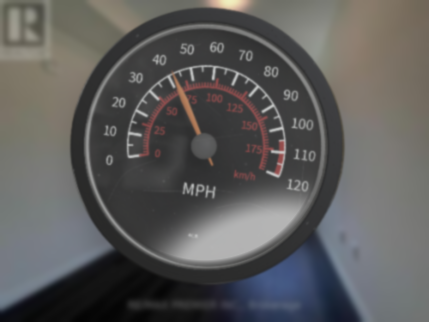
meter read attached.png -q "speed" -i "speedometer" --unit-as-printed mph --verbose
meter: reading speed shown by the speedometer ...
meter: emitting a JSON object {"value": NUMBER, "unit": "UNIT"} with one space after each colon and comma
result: {"value": 42.5, "unit": "mph"}
